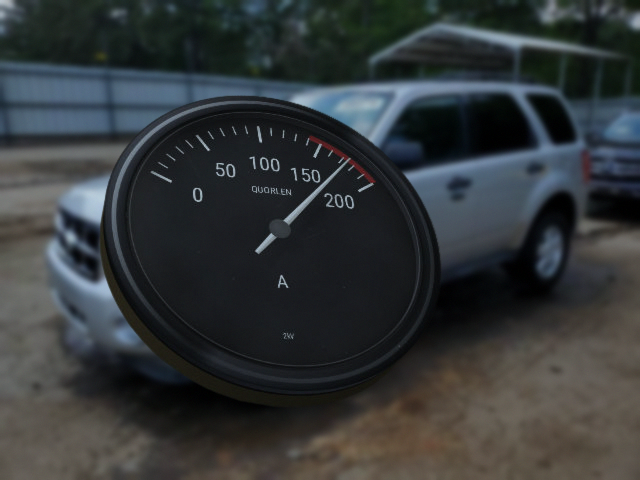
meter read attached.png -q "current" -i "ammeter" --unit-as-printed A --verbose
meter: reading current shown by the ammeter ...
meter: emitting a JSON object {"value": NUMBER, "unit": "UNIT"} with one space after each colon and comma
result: {"value": 175, "unit": "A"}
